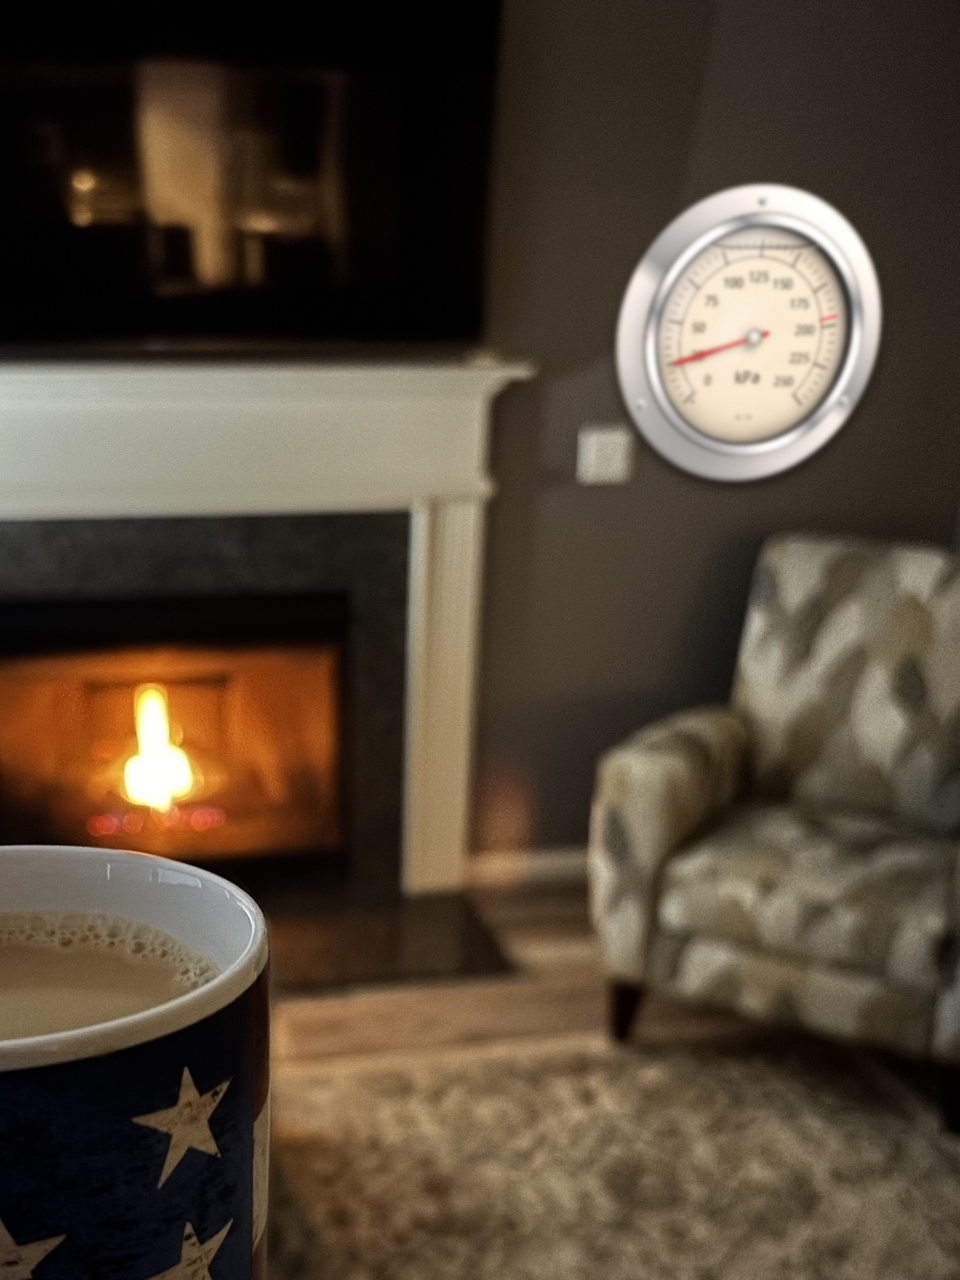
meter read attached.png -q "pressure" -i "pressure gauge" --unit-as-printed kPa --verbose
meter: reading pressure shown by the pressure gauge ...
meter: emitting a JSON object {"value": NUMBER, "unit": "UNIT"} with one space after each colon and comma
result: {"value": 25, "unit": "kPa"}
